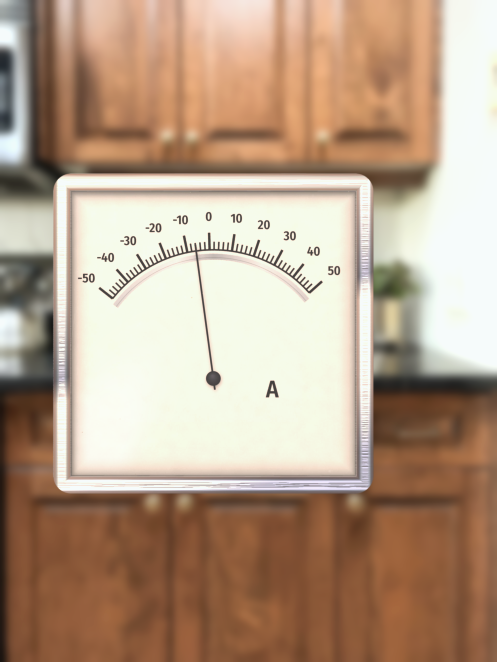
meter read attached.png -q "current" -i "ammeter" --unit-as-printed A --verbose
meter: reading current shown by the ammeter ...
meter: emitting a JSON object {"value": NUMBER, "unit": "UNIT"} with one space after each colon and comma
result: {"value": -6, "unit": "A"}
